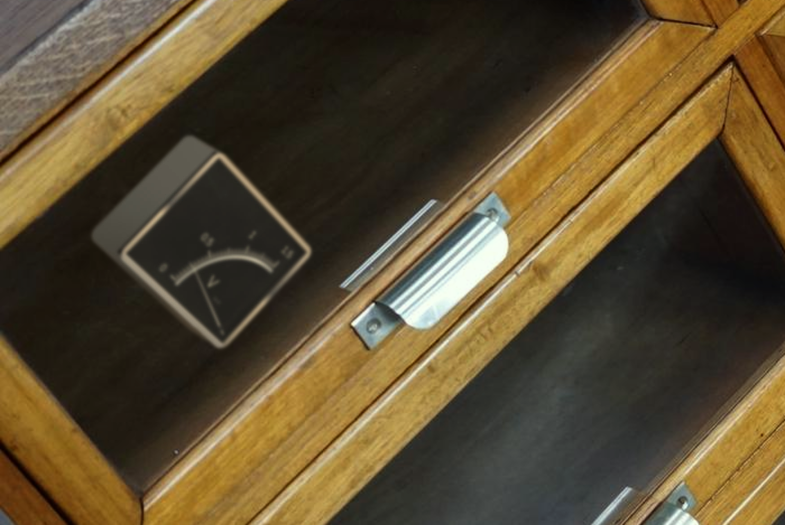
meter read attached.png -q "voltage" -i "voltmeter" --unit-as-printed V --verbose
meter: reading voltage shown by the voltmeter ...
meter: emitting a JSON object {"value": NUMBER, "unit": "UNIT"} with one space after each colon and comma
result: {"value": 0.25, "unit": "V"}
